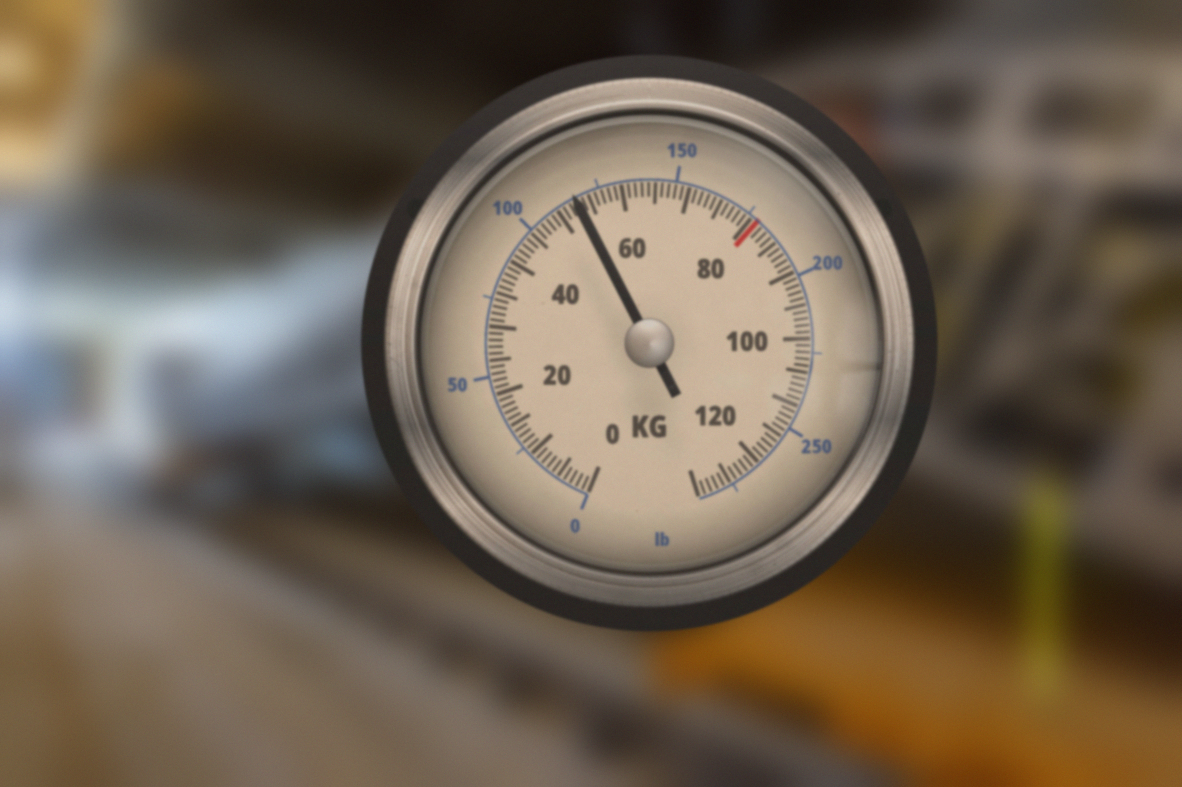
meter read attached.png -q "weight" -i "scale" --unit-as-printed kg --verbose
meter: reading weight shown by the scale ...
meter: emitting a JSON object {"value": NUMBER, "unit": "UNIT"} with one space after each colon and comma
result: {"value": 53, "unit": "kg"}
